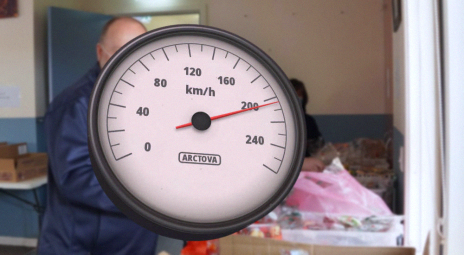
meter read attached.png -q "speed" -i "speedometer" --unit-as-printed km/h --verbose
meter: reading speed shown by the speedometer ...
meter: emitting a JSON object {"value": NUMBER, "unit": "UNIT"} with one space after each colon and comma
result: {"value": 205, "unit": "km/h"}
